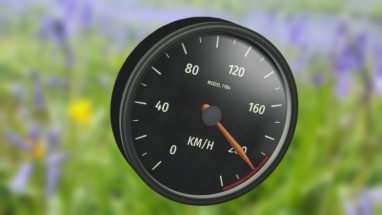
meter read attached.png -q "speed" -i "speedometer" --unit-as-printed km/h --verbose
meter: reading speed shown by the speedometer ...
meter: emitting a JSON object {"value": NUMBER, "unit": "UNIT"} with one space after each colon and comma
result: {"value": 200, "unit": "km/h"}
